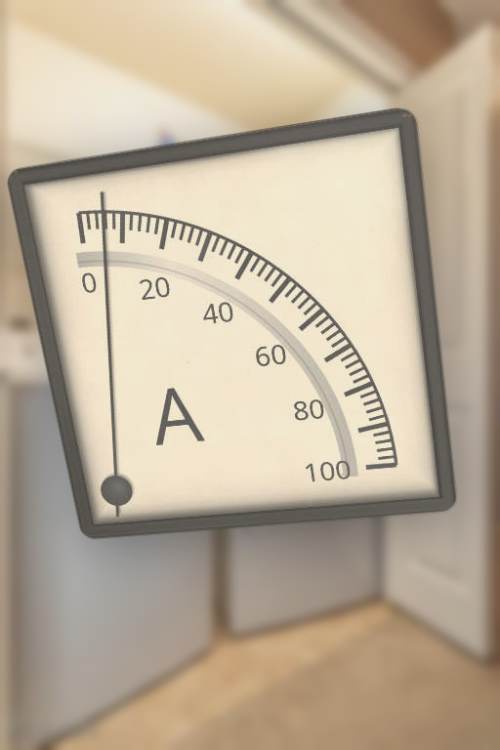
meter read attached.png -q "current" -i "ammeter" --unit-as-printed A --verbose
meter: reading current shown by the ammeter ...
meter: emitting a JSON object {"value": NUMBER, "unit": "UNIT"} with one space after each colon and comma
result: {"value": 6, "unit": "A"}
